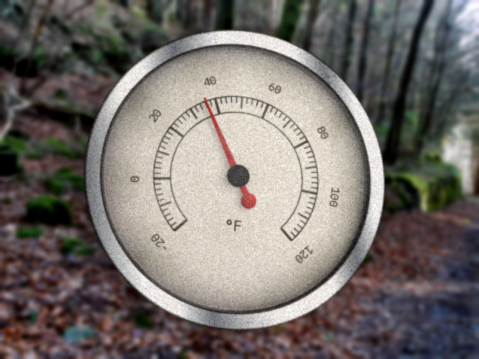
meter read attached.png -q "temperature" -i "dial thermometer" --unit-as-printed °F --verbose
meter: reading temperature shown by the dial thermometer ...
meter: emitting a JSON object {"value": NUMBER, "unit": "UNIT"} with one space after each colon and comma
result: {"value": 36, "unit": "°F"}
